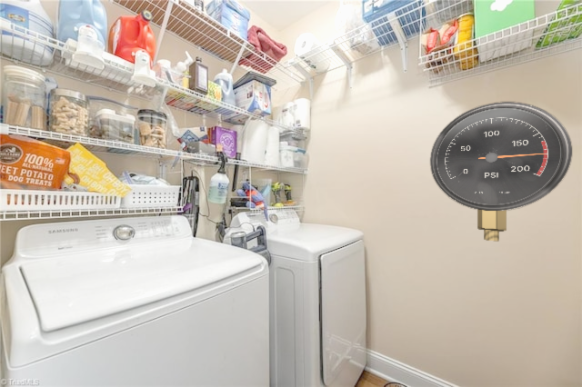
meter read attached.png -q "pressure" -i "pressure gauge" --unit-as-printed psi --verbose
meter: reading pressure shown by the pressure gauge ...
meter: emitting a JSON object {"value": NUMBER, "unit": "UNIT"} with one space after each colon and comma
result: {"value": 175, "unit": "psi"}
